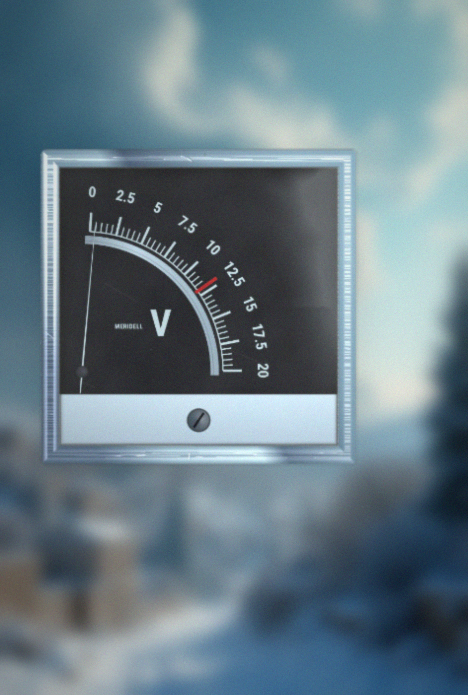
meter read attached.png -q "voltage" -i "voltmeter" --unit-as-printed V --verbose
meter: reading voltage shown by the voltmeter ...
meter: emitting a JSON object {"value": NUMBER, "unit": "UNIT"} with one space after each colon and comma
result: {"value": 0.5, "unit": "V"}
